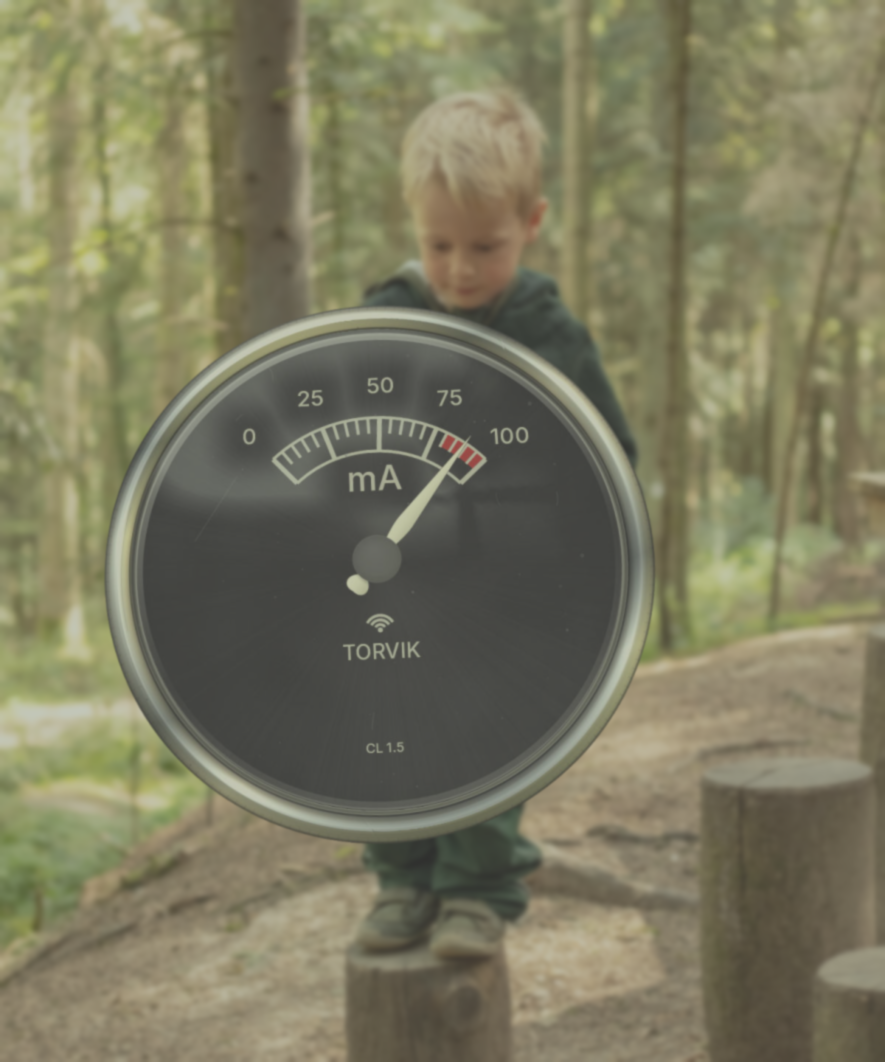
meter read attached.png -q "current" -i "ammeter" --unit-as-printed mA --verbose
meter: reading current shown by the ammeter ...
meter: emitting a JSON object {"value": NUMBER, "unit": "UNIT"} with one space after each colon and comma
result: {"value": 90, "unit": "mA"}
